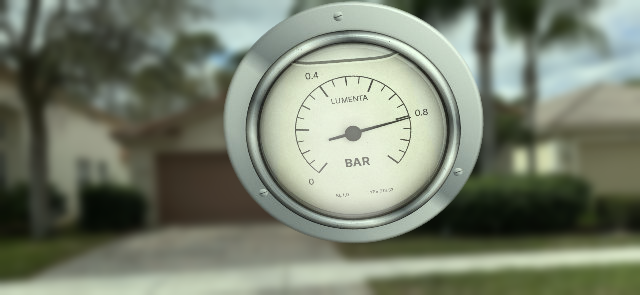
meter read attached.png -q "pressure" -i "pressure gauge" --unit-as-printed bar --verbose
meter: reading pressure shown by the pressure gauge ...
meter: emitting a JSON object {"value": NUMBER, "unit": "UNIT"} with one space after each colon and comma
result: {"value": 0.8, "unit": "bar"}
